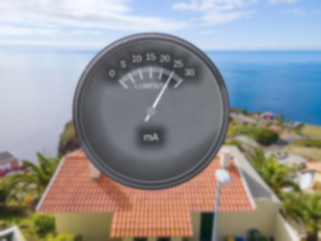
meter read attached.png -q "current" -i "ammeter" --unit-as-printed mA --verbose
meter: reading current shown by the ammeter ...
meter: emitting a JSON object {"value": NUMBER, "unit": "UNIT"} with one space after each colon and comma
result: {"value": 25, "unit": "mA"}
